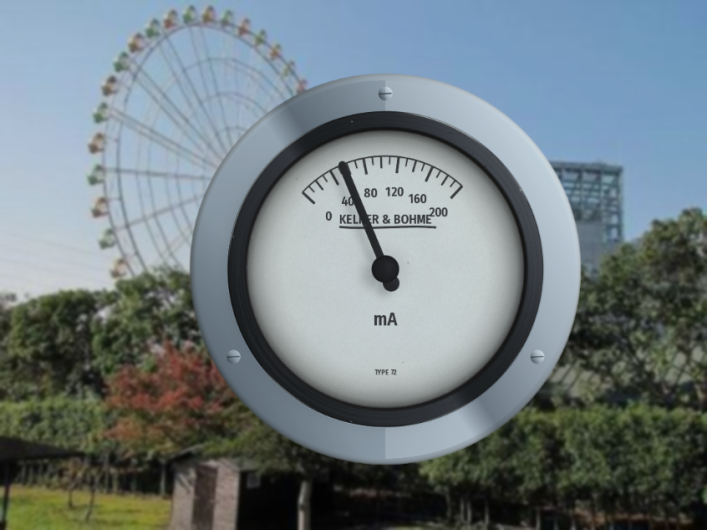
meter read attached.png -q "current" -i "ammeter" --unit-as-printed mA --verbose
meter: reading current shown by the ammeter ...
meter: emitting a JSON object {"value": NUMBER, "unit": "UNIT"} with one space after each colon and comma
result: {"value": 55, "unit": "mA"}
